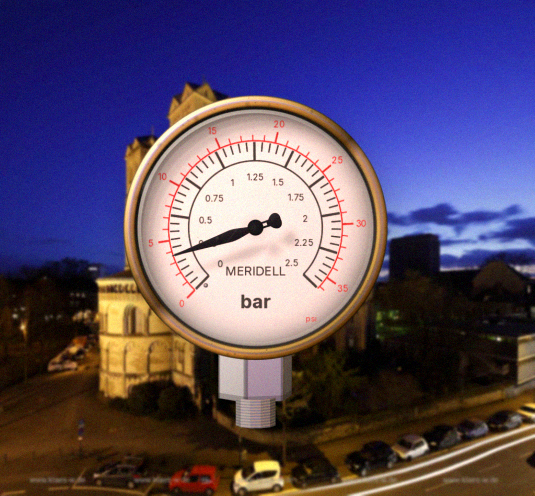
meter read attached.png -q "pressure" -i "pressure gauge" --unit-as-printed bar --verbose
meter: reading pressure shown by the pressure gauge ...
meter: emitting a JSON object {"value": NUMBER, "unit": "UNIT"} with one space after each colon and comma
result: {"value": 0.25, "unit": "bar"}
